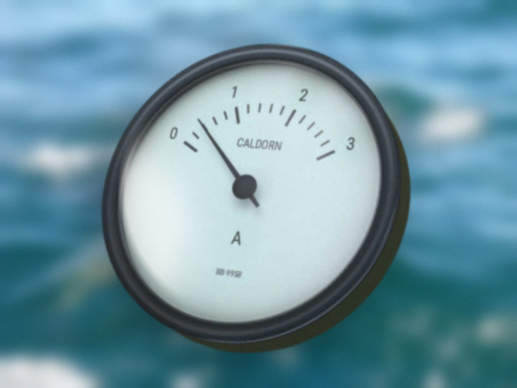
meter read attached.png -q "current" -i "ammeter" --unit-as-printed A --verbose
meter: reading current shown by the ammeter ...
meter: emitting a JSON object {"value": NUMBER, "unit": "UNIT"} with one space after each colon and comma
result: {"value": 0.4, "unit": "A"}
